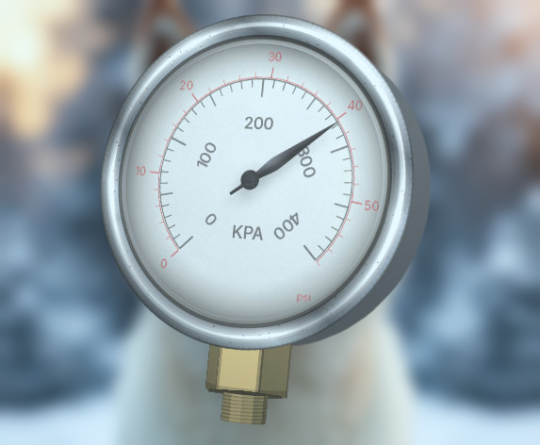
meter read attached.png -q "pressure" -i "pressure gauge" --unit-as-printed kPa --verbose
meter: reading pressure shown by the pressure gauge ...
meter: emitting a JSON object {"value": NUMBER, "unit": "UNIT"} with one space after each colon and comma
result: {"value": 280, "unit": "kPa"}
